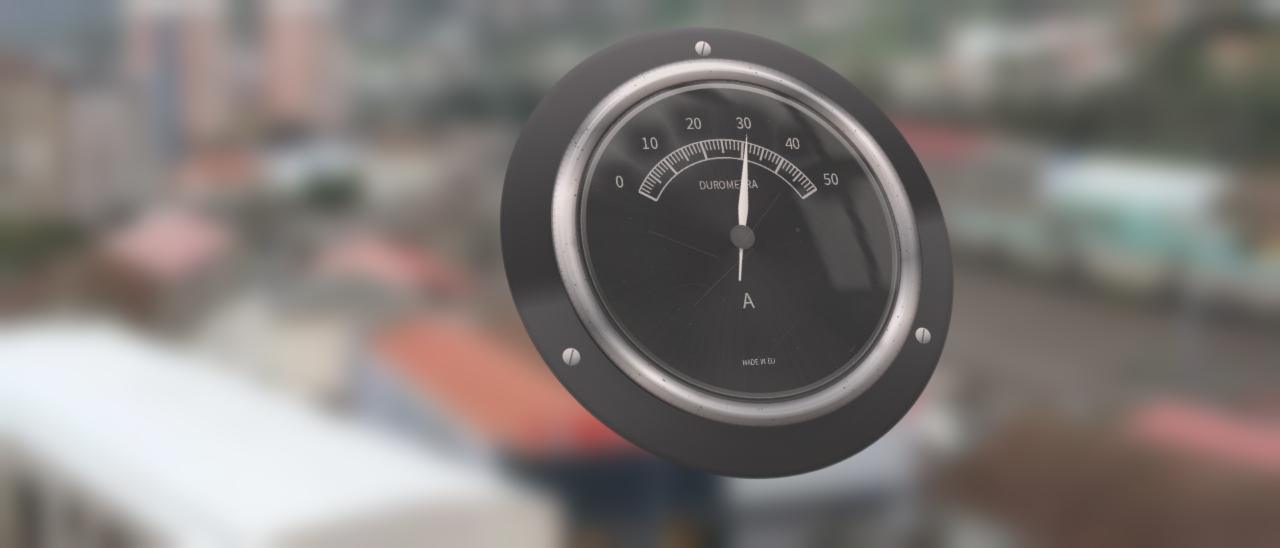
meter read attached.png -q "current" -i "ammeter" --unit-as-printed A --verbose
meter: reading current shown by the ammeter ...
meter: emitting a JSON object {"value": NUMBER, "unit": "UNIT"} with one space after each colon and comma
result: {"value": 30, "unit": "A"}
